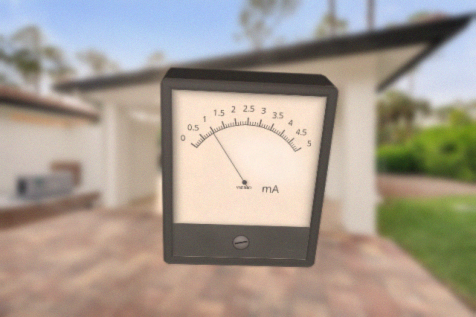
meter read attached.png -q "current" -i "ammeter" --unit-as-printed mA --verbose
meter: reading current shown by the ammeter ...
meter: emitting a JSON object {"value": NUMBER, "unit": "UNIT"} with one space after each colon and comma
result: {"value": 1, "unit": "mA"}
